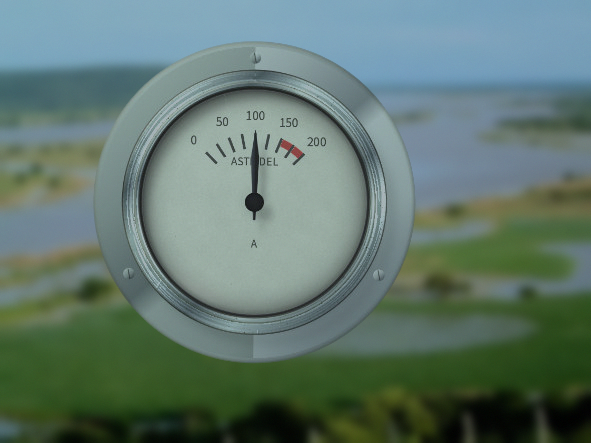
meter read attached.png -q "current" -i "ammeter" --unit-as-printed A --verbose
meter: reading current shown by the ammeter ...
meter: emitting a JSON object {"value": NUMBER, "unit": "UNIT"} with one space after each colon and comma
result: {"value": 100, "unit": "A"}
